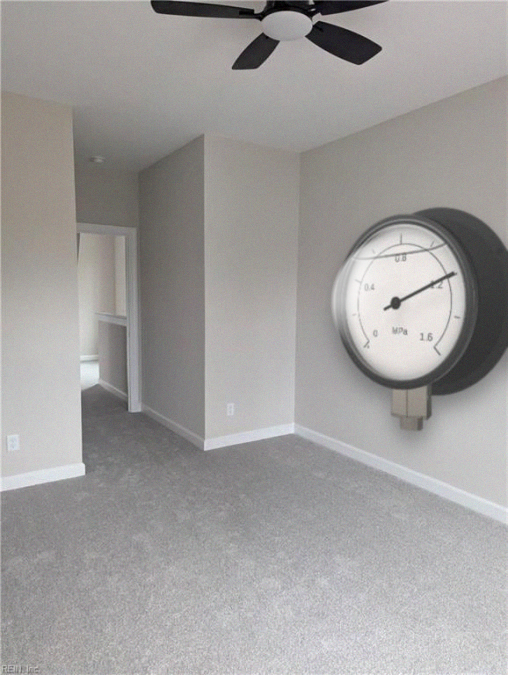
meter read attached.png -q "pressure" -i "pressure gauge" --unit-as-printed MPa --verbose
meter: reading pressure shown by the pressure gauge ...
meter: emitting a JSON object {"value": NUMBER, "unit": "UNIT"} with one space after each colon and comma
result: {"value": 1.2, "unit": "MPa"}
